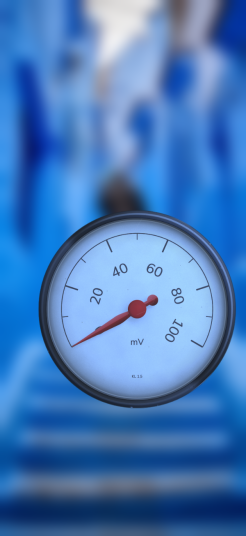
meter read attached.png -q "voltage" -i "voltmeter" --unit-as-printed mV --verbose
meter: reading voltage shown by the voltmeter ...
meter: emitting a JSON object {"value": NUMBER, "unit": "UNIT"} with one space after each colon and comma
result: {"value": 0, "unit": "mV"}
